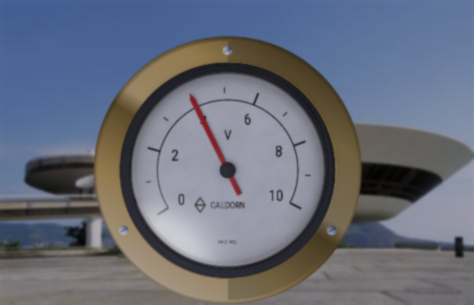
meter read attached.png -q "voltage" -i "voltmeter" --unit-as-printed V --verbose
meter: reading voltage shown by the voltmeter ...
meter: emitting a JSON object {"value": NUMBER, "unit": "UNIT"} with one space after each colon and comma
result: {"value": 4, "unit": "V"}
